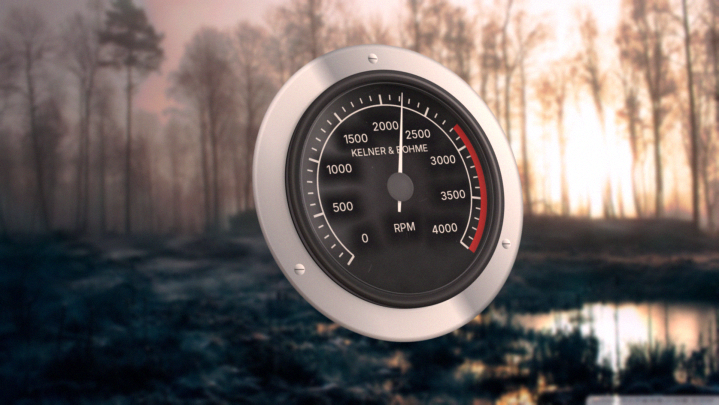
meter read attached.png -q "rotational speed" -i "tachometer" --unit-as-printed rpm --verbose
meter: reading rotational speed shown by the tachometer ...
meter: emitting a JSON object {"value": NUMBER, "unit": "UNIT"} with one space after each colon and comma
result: {"value": 2200, "unit": "rpm"}
